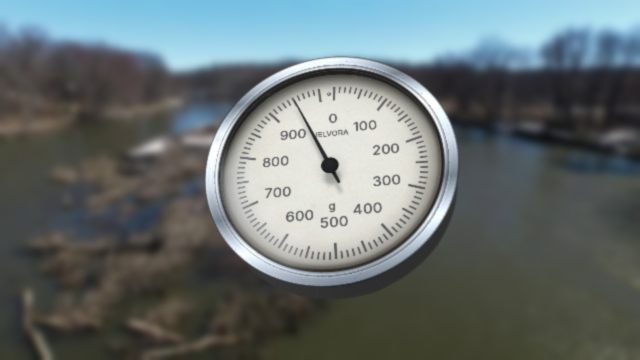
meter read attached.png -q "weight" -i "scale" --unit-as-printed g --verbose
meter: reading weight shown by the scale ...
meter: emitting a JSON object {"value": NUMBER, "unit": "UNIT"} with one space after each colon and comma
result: {"value": 950, "unit": "g"}
